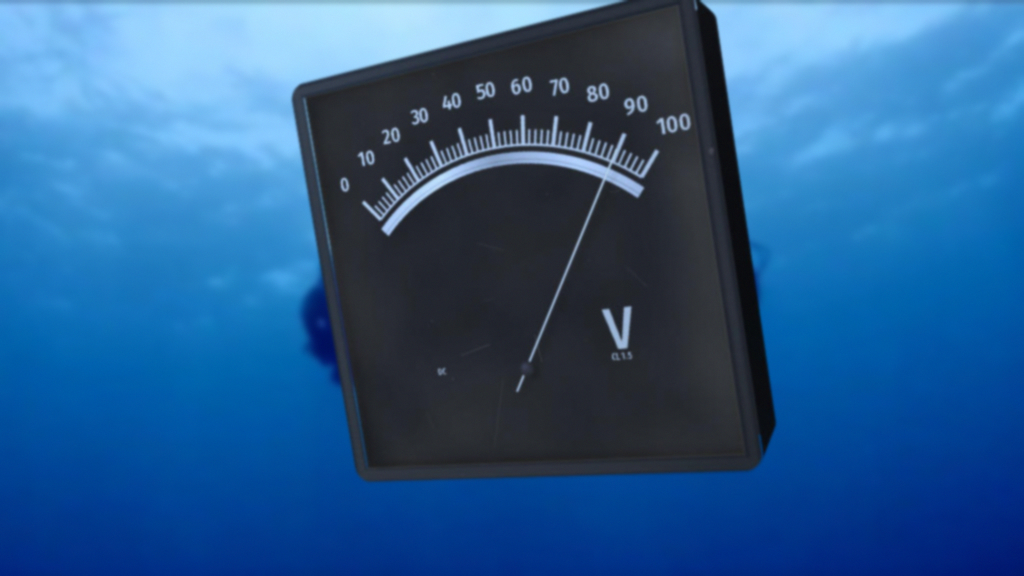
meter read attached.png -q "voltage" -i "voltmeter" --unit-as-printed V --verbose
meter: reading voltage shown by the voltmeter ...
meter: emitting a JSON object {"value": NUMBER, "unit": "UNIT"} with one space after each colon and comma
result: {"value": 90, "unit": "V"}
